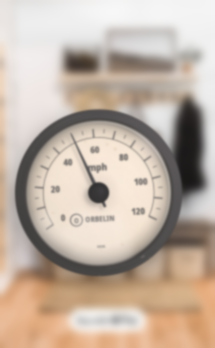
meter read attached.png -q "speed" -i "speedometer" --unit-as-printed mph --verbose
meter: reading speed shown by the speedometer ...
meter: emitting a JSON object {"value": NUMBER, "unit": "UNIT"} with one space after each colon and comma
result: {"value": 50, "unit": "mph"}
